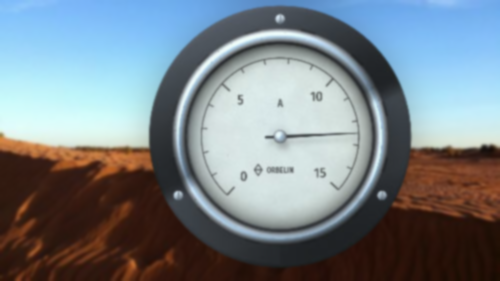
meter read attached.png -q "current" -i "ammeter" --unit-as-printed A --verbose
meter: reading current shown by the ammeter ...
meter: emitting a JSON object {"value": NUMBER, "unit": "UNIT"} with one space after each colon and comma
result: {"value": 12.5, "unit": "A"}
